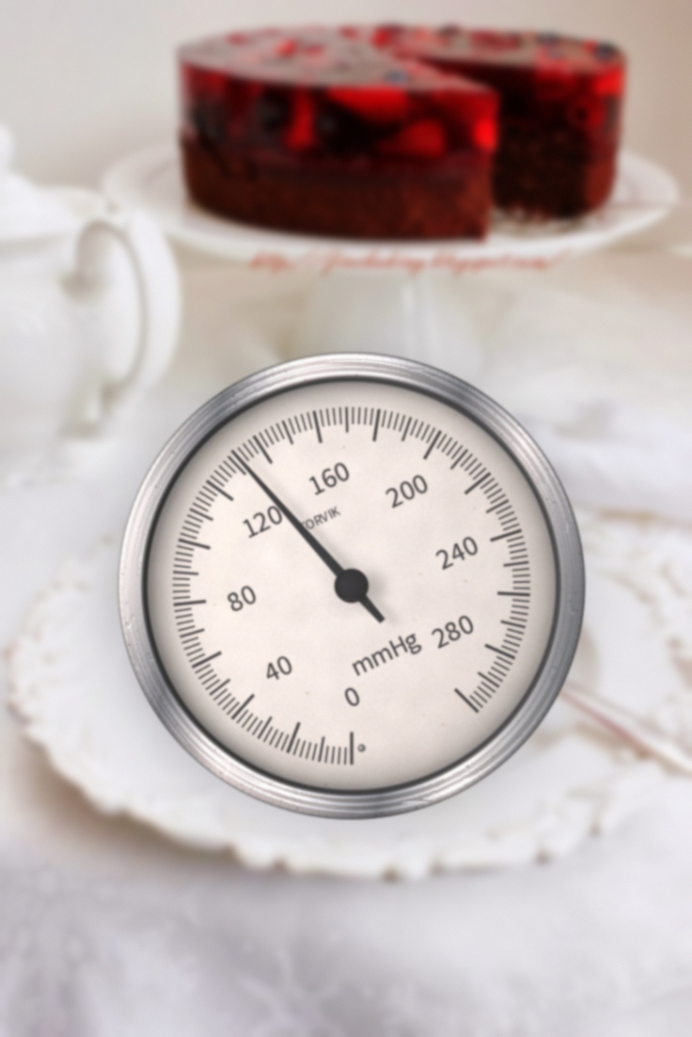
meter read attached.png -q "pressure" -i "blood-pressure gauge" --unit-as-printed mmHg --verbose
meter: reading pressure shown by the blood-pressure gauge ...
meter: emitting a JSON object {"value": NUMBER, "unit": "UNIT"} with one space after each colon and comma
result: {"value": 132, "unit": "mmHg"}
